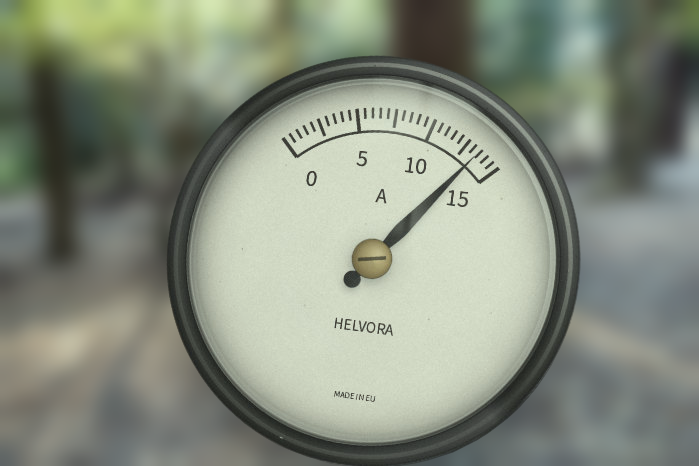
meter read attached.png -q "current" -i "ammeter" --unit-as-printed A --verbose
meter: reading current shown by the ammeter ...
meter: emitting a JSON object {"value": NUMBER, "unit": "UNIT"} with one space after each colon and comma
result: {"value": 13.5, "unit": "A"}
